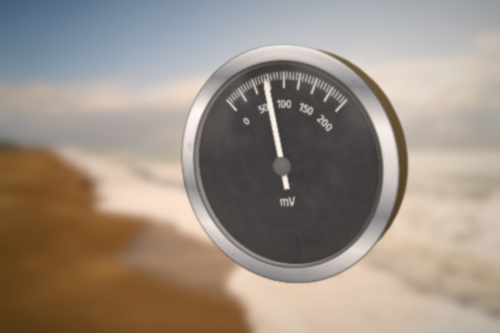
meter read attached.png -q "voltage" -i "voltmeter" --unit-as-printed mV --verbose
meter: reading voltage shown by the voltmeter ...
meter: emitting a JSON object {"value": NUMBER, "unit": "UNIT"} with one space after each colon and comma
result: {"value": 75, "unit": "mV"}
